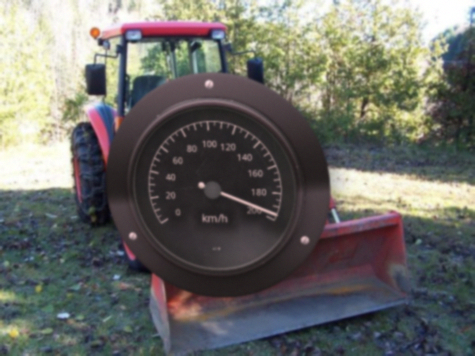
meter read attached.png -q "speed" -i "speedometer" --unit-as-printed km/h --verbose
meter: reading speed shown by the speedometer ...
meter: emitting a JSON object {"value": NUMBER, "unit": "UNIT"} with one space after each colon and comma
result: {"value": 195, "unit": "km/h"}
